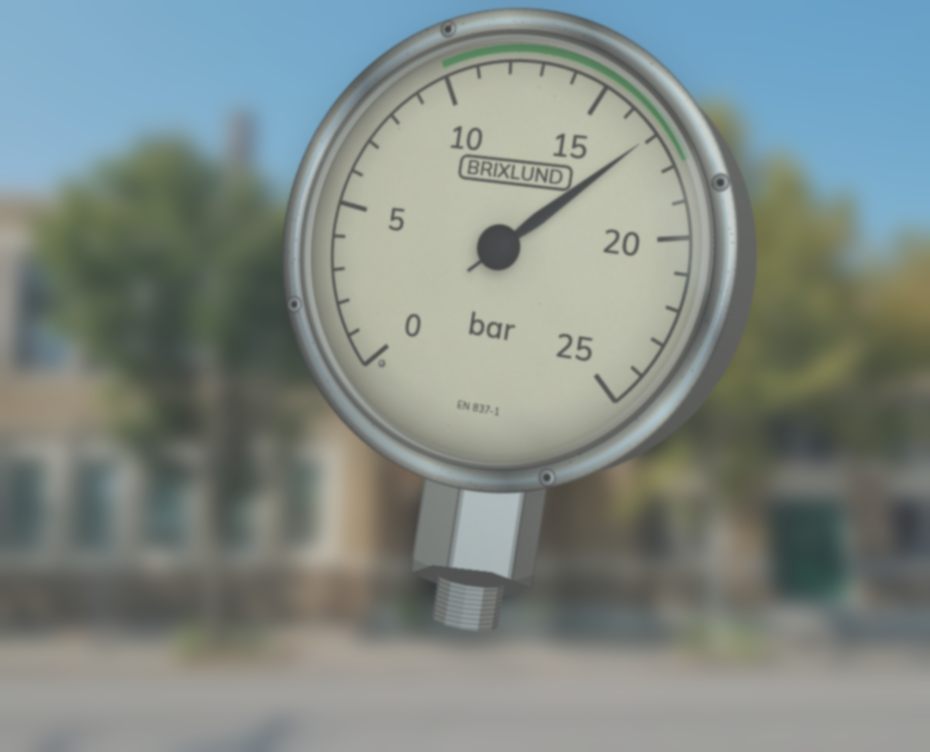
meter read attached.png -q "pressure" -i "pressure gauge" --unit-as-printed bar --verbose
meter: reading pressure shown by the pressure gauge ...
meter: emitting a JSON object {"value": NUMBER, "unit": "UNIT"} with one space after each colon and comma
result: {"value": 17, "unit": "bar"}
